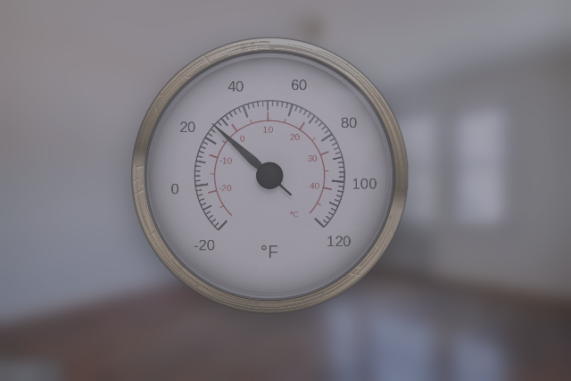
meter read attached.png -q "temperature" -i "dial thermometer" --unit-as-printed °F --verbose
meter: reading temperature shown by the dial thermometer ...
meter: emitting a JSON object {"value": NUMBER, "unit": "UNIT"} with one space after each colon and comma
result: {"value": 26, "unit": "°F"}
